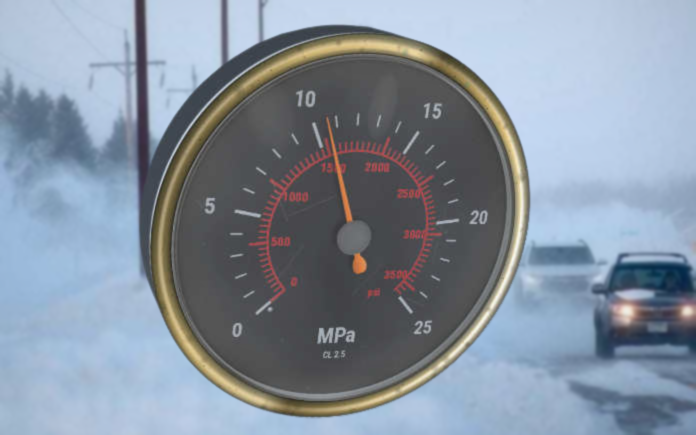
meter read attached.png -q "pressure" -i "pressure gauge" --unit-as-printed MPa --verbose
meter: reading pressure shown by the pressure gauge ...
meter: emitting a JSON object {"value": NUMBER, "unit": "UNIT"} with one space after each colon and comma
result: {"value": 10.5, "unit": "MPa"}
